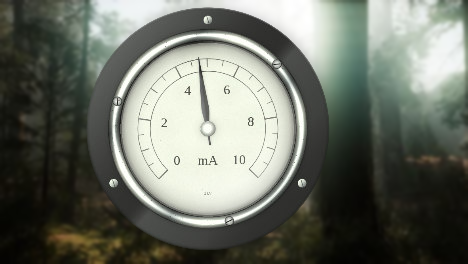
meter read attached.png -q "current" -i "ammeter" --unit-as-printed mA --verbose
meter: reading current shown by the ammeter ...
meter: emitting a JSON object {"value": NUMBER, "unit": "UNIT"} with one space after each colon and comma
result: {"value": 4.75, "unit": "mA"}
